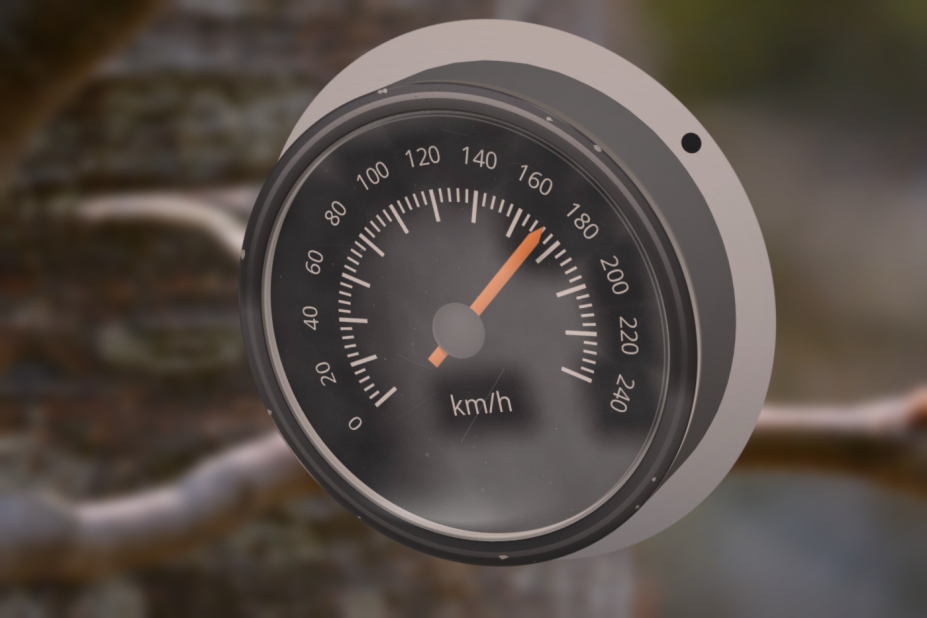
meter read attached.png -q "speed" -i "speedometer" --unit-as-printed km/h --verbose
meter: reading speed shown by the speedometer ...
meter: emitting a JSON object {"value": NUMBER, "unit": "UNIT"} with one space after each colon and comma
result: {"value": 172, "unit": "km/h"}
